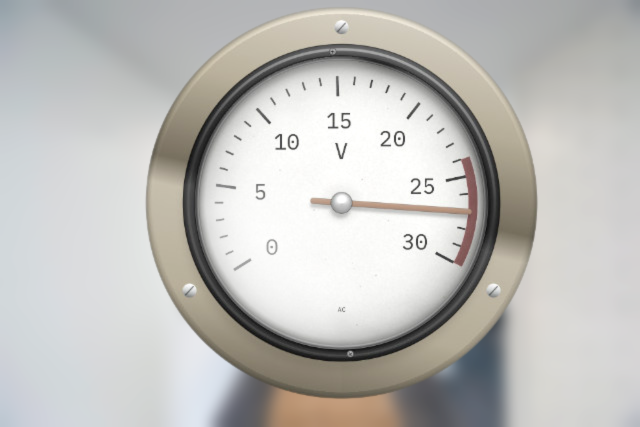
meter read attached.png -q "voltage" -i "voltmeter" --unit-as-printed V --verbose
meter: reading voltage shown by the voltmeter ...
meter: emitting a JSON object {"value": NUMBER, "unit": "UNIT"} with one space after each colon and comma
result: {"value": 27, "unit": "V"}
